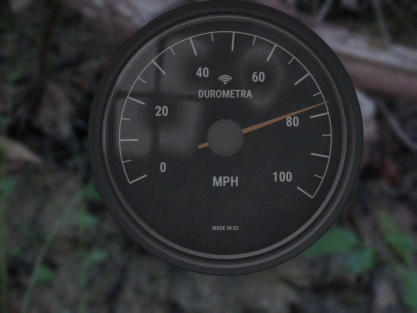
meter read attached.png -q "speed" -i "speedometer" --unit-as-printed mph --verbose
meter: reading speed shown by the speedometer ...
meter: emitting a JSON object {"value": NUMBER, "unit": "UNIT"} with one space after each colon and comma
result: {"value": 77.5, "unit": "mph"}
